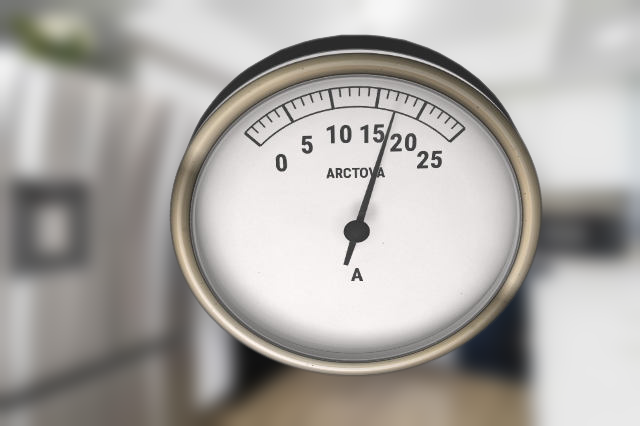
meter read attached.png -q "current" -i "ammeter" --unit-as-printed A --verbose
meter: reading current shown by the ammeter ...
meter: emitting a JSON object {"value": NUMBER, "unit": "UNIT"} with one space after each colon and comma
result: {"value": 17, "unit": "A"}
